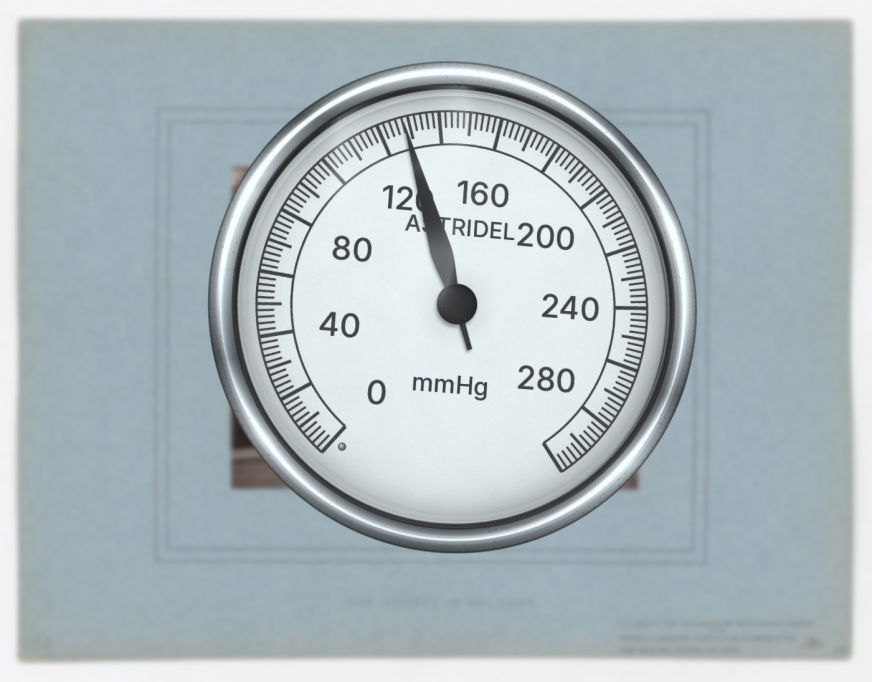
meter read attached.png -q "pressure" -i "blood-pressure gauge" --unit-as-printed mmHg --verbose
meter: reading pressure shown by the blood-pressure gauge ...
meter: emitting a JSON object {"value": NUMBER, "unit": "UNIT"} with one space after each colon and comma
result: {"value": 128, "unit": "mmHg"}
